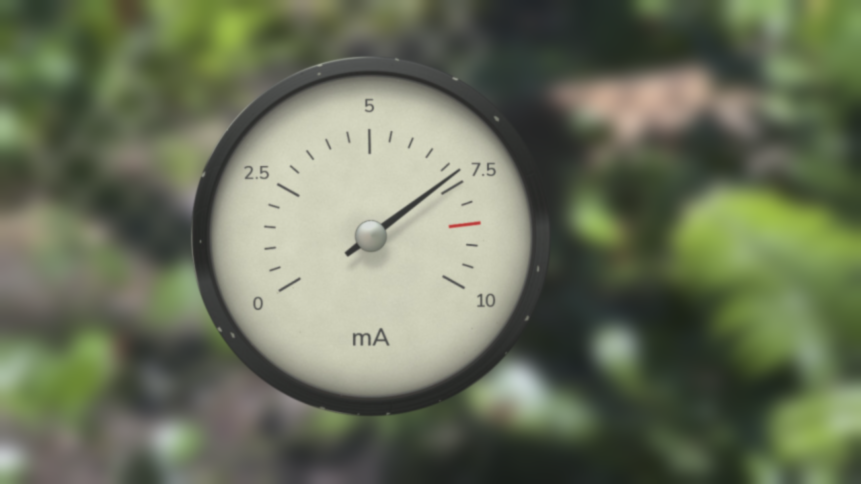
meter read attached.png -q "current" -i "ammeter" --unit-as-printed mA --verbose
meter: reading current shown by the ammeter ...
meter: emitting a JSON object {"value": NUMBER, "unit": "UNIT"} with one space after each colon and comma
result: {"value": 7.25, "unit": "mA"}
